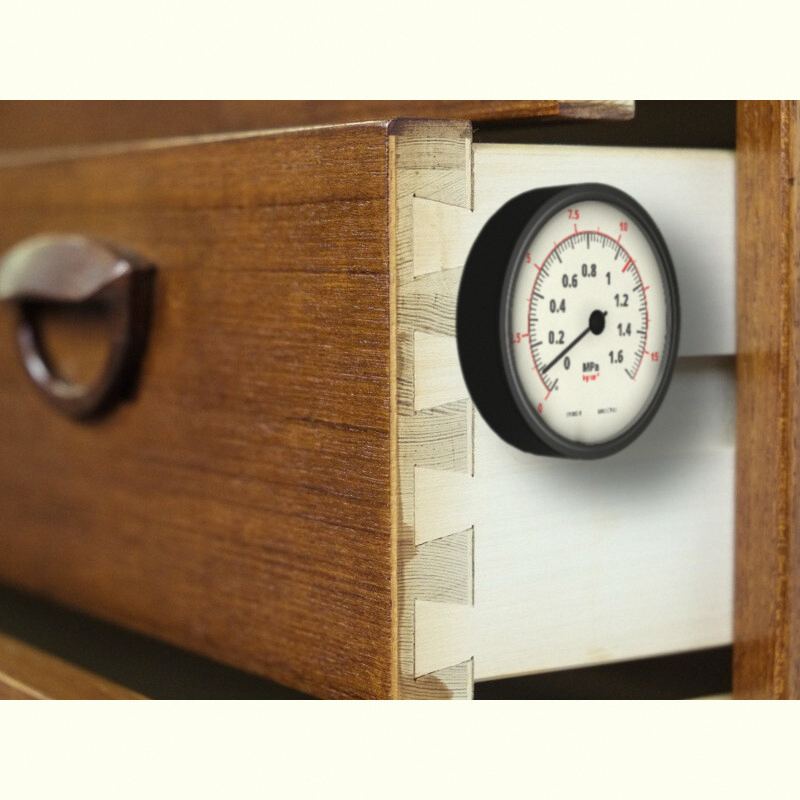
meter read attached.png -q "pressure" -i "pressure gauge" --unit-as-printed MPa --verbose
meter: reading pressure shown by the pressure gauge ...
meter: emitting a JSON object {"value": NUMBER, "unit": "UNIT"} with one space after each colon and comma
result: {"value": 0.1, "unit": "MPa"}
